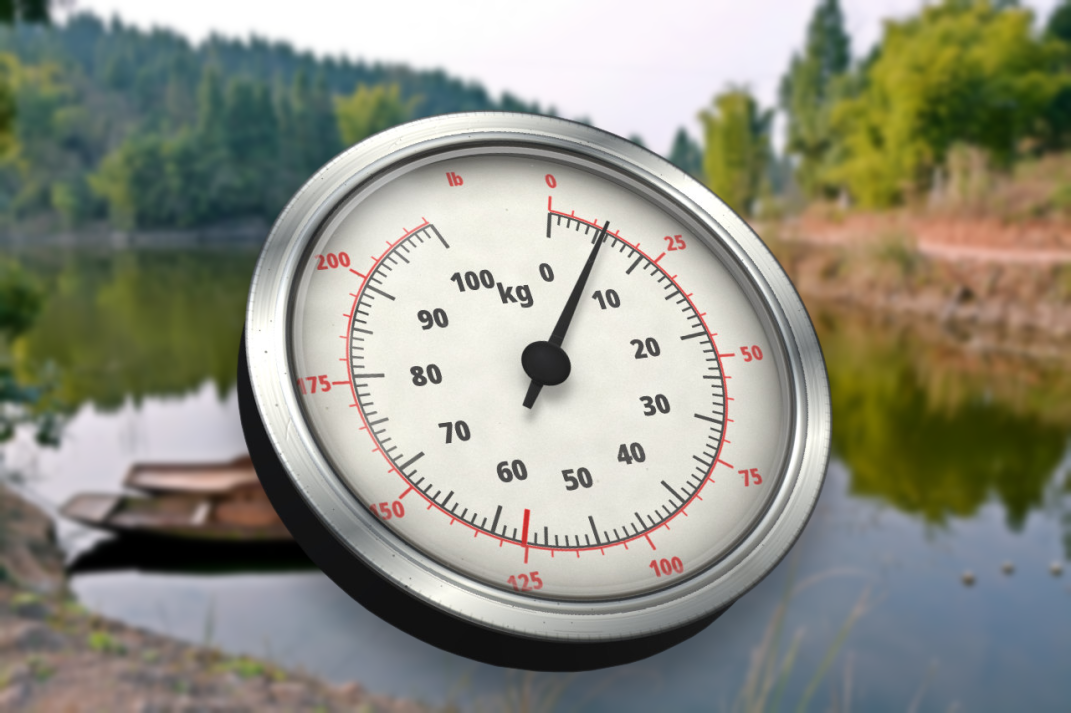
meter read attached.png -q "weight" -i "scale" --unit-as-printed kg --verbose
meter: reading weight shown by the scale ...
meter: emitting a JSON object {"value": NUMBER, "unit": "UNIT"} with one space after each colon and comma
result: {"value": 5.5, "unit": "kg"}
